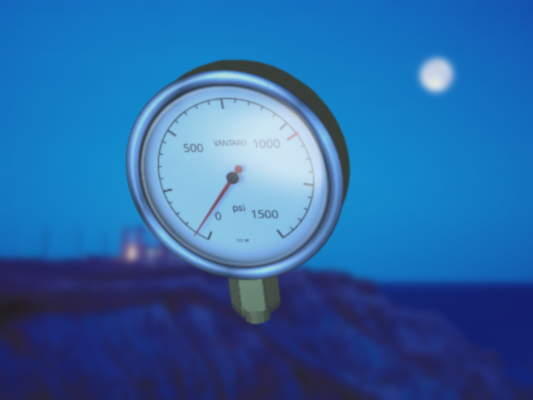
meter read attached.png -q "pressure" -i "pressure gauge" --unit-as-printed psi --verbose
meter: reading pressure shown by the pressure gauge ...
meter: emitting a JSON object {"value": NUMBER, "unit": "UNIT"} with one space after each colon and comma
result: {"value": 50, "unit": "psi"}
